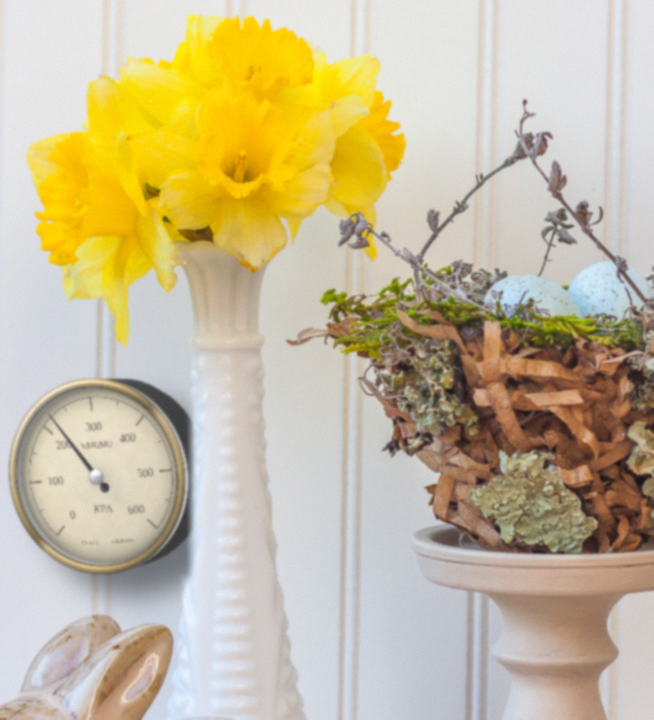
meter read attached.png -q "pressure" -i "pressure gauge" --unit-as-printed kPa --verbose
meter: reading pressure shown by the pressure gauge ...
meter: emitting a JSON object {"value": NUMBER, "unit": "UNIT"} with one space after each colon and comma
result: {"value": 225, "unit": "kPa"}
